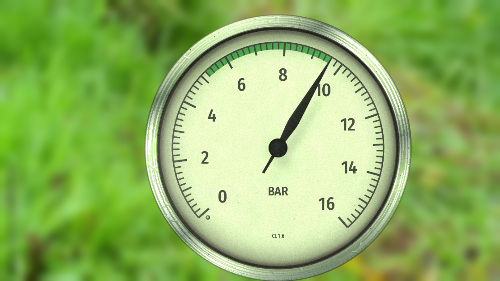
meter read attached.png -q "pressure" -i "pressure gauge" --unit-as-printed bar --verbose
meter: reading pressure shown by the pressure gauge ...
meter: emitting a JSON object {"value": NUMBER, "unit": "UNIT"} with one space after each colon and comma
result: {"value": 9.6, "unit": "bar"}
